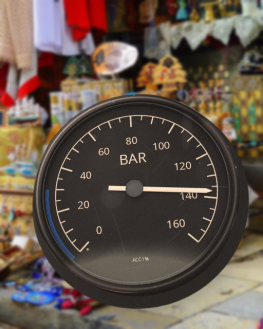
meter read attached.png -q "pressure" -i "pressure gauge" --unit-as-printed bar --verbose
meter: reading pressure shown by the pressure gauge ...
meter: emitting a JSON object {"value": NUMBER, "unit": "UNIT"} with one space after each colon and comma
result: {"value": 137.5, "unit": "bar"}
